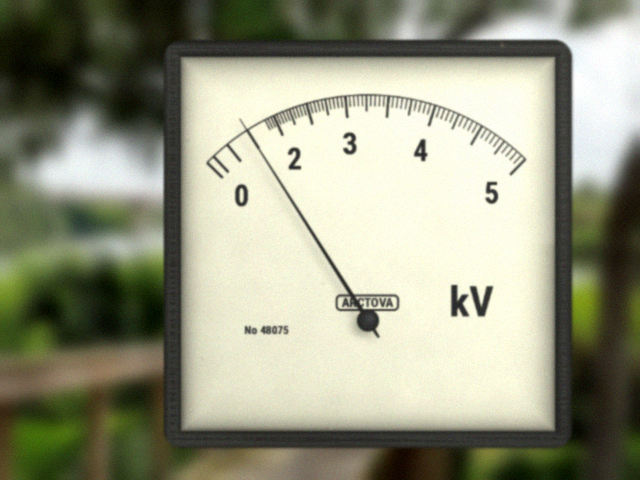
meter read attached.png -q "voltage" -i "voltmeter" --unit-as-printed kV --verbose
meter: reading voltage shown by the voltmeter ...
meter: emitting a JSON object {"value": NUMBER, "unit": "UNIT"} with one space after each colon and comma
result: {"value": 1.5, "unit": "kV"}
